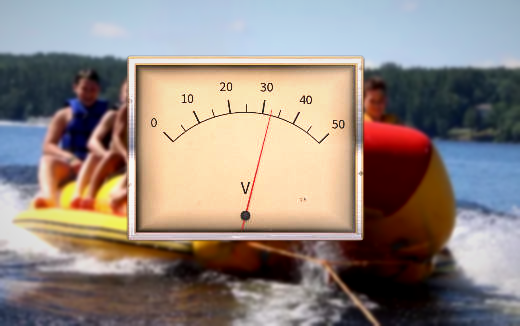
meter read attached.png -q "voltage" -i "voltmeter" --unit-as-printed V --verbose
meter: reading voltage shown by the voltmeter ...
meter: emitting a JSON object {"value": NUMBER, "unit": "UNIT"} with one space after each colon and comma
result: {"value": 32.5, "unit": "V"}
